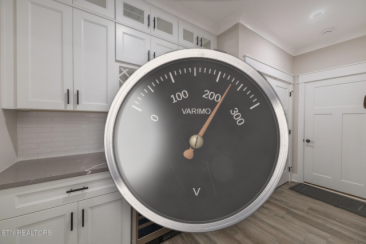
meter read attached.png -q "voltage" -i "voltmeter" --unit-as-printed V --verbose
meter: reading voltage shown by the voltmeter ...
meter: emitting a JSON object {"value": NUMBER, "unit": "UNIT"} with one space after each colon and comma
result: {"value": 230, "unit": "V"}
